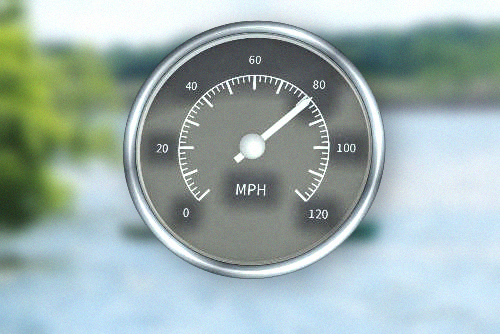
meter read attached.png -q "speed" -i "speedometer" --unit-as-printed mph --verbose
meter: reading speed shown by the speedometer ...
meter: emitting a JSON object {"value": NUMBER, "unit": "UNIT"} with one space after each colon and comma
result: {"value": 82, "unit": "mph"}
